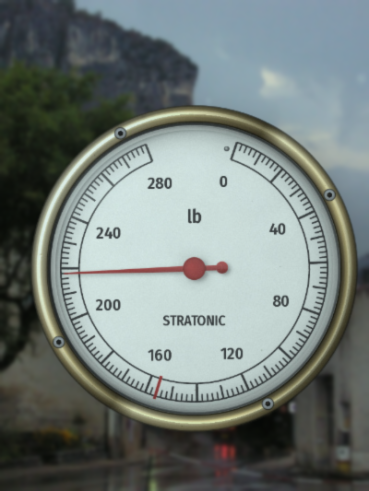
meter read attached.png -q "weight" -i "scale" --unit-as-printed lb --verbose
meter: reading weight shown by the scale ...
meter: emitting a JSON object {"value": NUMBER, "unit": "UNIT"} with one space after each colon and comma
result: {"value": 218, "unit": "lb"}
